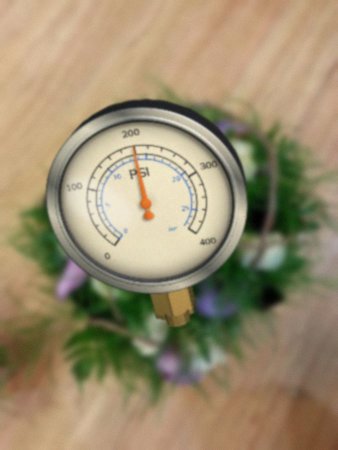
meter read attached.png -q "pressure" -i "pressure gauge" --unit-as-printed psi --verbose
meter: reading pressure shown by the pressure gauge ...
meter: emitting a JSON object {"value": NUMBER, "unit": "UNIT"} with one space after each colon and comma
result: {"value": 200, "unit": "psi"}
